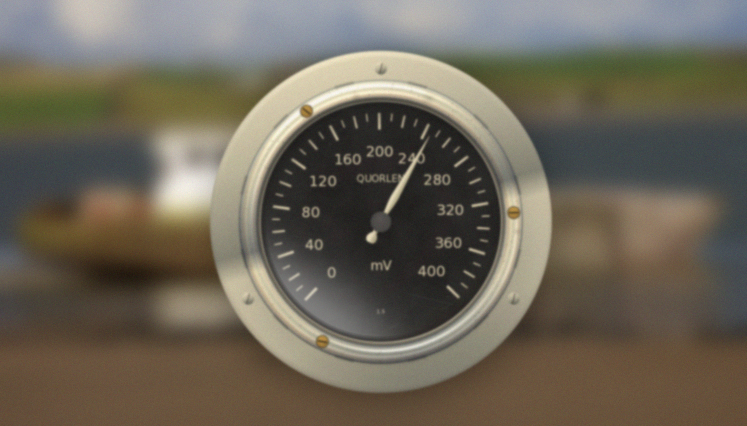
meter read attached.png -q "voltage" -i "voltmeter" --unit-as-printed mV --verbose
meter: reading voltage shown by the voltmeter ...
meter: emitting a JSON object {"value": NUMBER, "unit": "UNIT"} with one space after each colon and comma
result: {"value": 245, "unit": "mV"}
